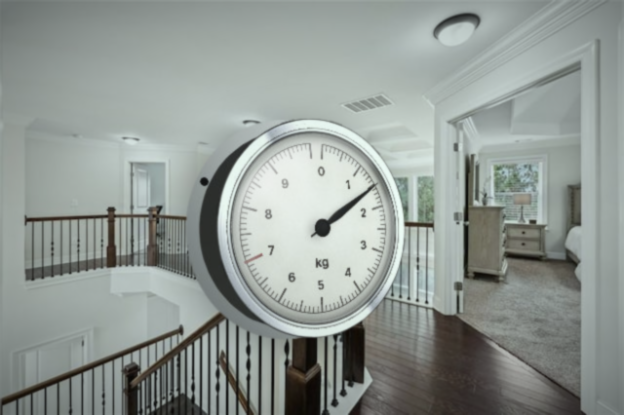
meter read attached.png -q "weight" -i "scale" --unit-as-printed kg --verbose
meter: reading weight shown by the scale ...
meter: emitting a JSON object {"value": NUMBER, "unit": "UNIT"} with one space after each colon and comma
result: {"value": 1.5, "unit": "kg"}
